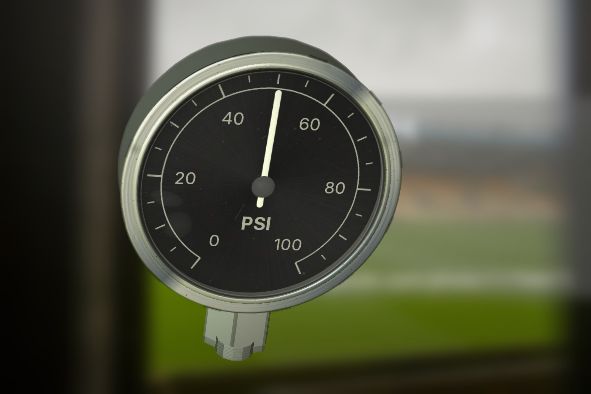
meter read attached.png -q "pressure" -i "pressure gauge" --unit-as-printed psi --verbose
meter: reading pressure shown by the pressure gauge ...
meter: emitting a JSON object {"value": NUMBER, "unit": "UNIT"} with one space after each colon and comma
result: {"value": 50, "unit": "psi"}
